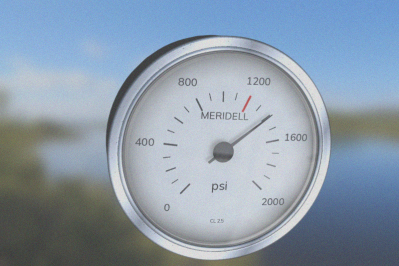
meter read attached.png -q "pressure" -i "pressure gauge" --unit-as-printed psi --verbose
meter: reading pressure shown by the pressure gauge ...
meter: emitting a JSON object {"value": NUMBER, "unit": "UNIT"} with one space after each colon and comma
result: {"value": 1400, "unit": "psi"}
